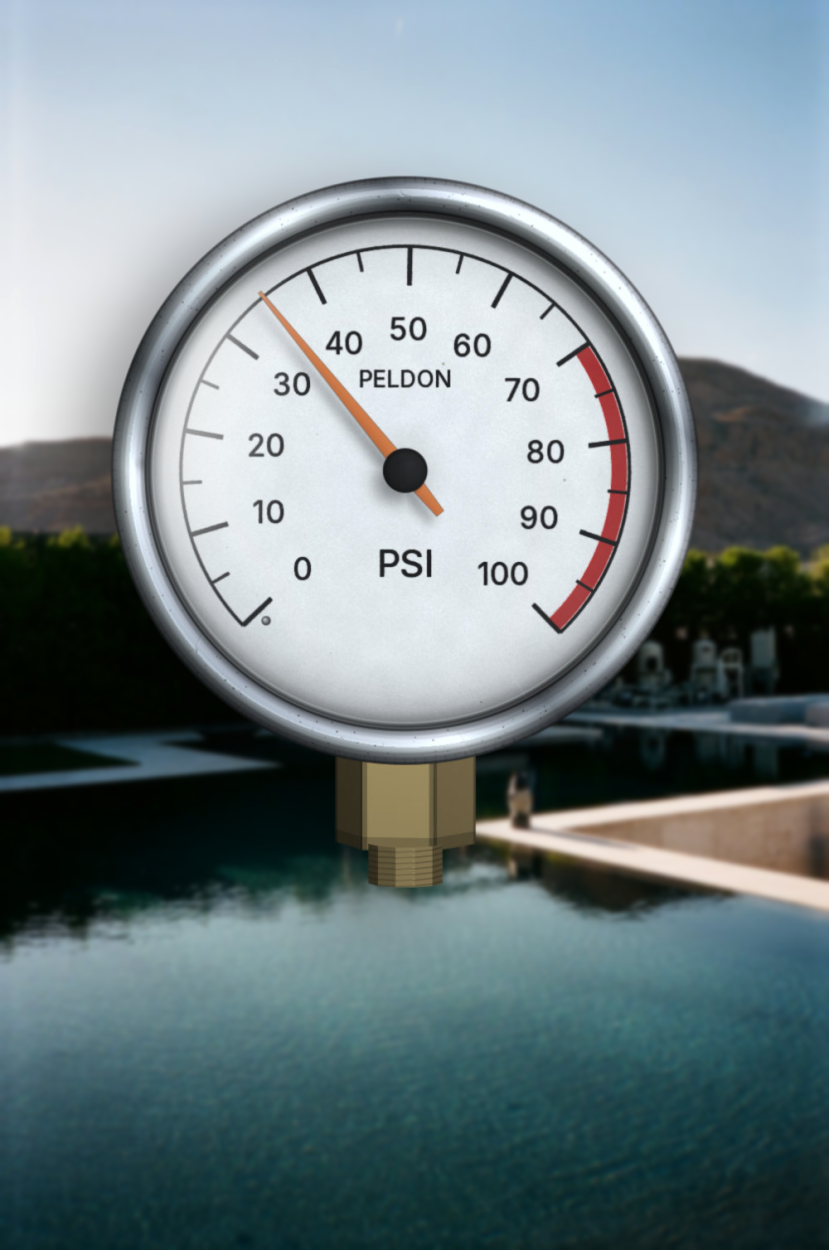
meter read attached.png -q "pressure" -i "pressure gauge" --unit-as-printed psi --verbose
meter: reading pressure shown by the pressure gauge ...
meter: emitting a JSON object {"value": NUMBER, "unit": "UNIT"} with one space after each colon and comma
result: {"value": 35, "unit": "psi"}
